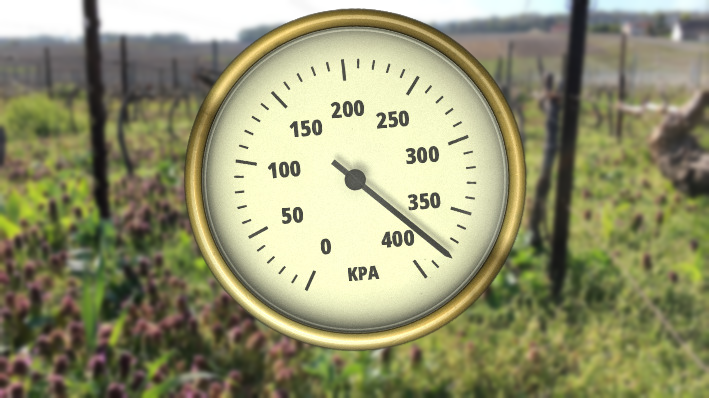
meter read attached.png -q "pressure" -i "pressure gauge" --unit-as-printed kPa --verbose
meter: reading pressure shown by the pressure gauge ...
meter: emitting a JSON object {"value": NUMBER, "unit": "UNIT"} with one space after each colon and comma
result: {"value": 380, "unit": "kPa"}
